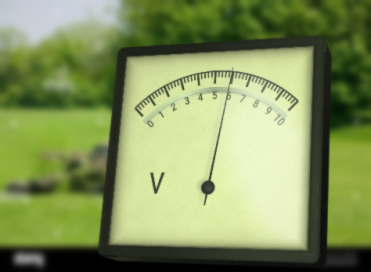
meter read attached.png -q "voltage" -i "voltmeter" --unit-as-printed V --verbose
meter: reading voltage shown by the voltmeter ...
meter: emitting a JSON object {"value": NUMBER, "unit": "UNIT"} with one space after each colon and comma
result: {"value": 6, "unit": "V"}
